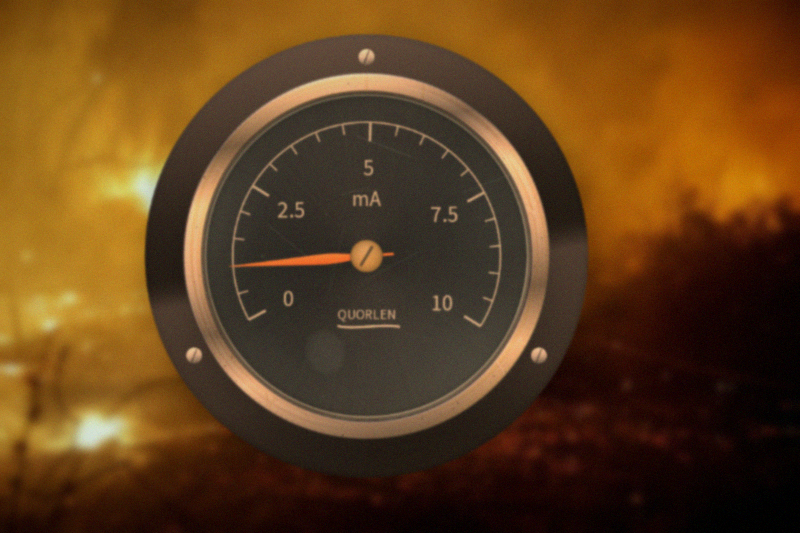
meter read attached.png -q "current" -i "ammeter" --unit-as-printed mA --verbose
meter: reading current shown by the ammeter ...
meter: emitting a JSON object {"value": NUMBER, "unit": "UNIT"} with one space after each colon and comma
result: {"value": 1, "unit": "mA"}
